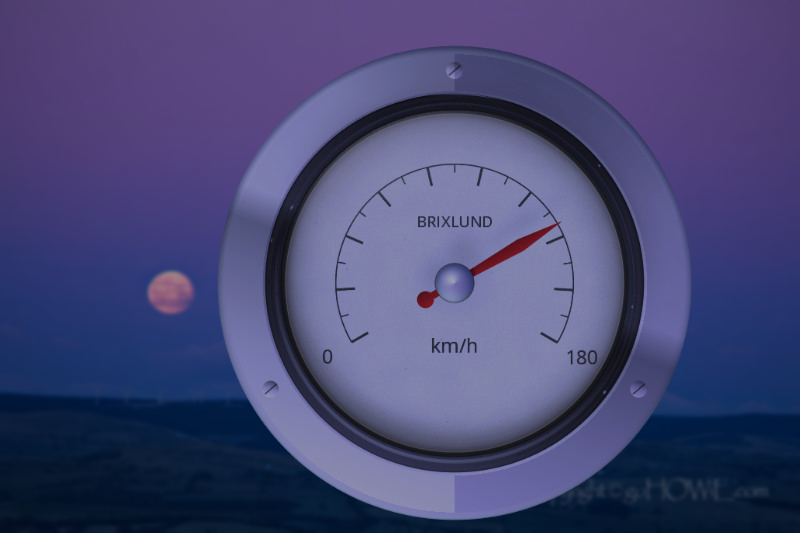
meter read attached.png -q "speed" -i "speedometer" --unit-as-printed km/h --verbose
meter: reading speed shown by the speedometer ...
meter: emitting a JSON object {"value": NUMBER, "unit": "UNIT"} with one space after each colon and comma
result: {"value": 135, "unit": "km/h"}
